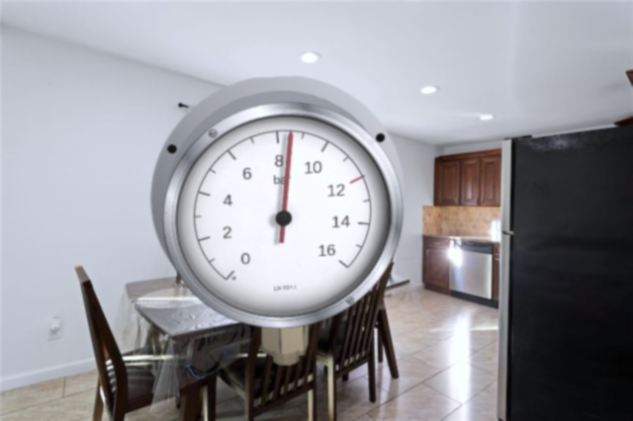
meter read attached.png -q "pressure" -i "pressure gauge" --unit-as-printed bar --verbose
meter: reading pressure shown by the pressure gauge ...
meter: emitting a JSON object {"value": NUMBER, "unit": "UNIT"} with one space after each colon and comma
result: {"value": 8.5, "unit": "bar"}
